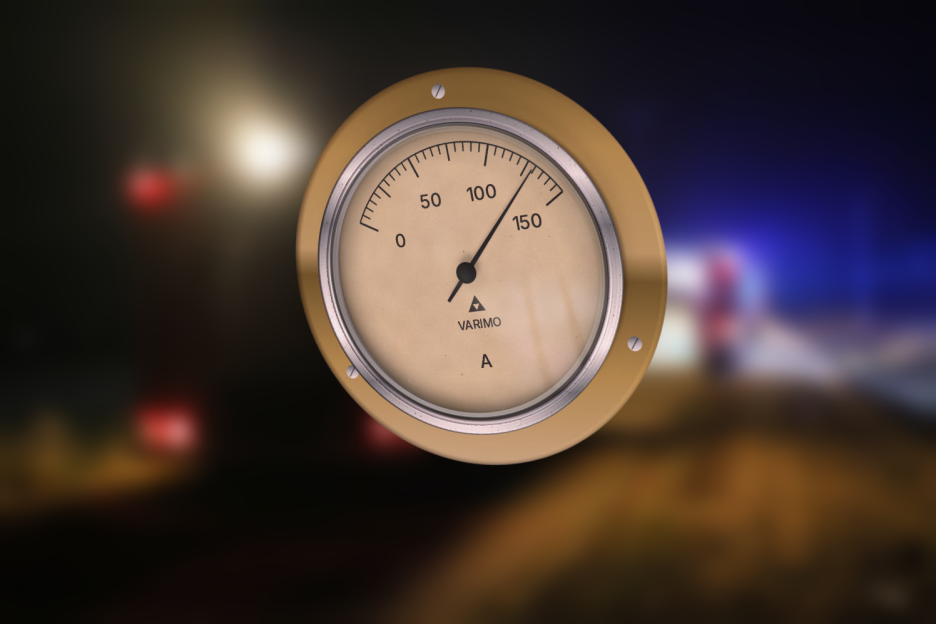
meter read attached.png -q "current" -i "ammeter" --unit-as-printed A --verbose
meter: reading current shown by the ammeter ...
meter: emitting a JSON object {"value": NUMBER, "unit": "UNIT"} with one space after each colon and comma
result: {"value": 130, "unit": "A"}
